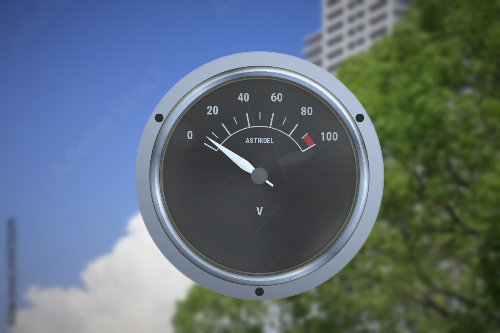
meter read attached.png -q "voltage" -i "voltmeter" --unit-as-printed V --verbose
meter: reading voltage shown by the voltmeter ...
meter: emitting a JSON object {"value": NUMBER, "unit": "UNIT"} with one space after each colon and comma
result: {"value": 5, "unit": "V"}
